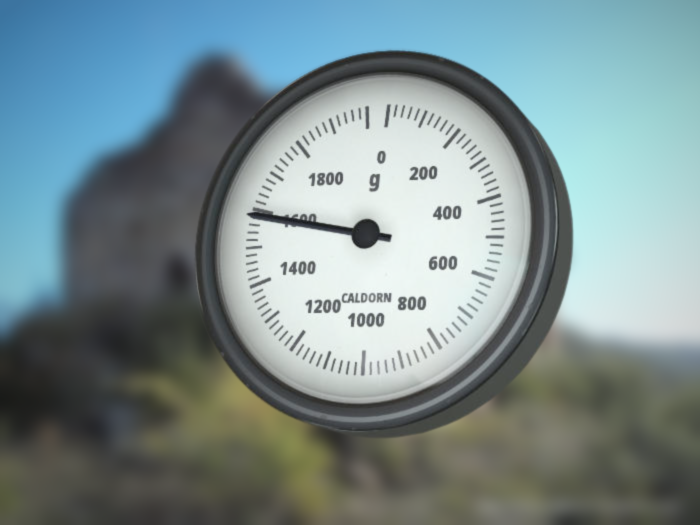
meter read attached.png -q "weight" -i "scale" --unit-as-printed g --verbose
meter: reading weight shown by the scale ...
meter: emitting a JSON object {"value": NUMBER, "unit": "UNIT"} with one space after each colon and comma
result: {"value": 1580, "unit": "g"}
